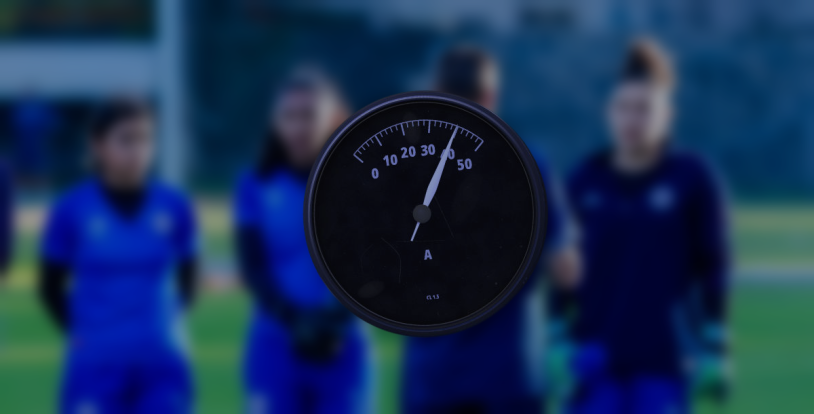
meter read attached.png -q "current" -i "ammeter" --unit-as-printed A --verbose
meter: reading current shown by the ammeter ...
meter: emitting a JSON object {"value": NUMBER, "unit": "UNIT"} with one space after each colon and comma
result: {"value": 40, "unit": "A"}
